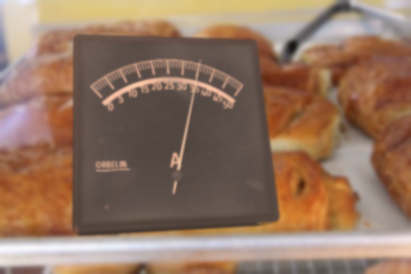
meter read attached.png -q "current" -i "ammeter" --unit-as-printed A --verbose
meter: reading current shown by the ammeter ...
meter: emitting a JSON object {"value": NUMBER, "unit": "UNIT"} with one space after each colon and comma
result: {"value": 35, "unit": "A"}
